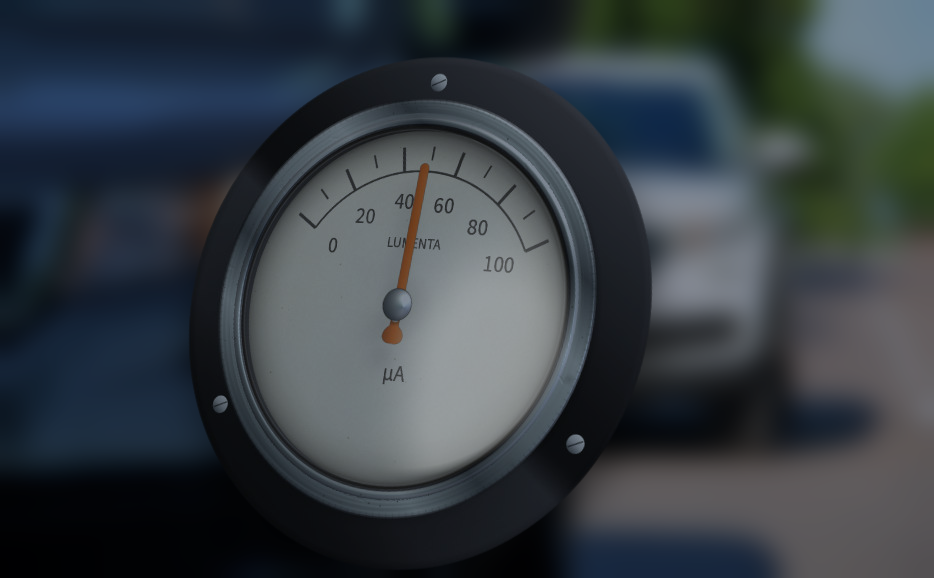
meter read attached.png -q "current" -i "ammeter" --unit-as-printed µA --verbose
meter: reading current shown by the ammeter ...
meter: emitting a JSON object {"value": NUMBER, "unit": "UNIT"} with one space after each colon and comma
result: {"value": 50, "unit": "µA"}
